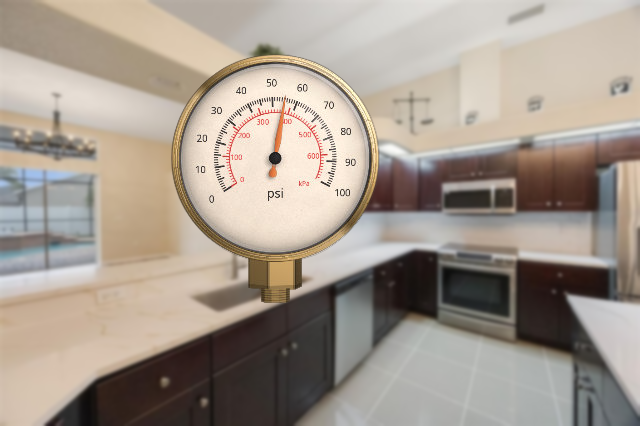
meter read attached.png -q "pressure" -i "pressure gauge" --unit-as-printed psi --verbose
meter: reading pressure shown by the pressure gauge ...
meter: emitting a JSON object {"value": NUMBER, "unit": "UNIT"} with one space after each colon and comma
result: {"value": 55, "unit": "psi"}
